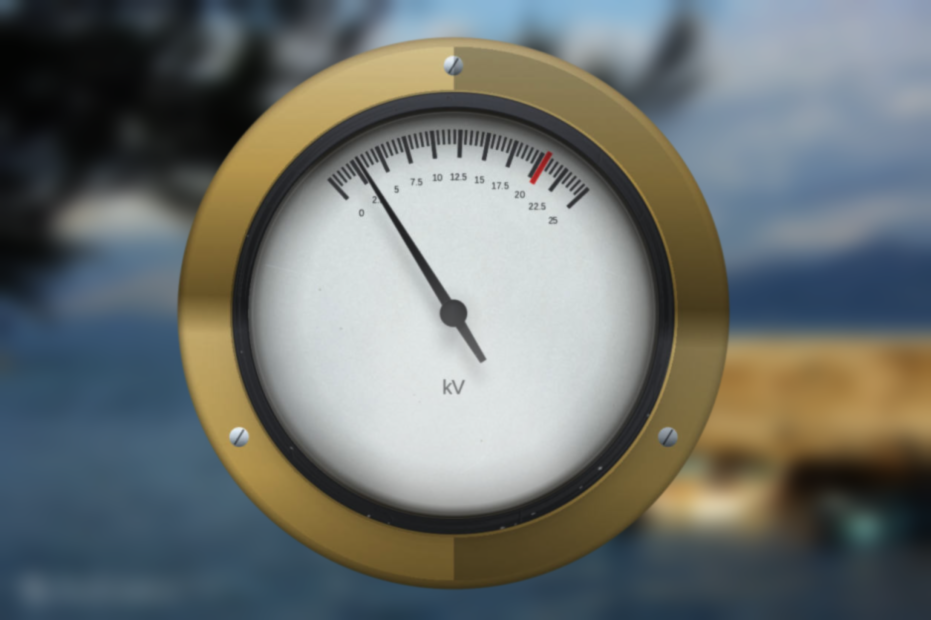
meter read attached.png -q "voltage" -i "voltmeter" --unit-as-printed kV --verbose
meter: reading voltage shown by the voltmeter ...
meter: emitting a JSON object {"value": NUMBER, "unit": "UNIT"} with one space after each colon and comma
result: {"value": 3, "unit": "kV"}
